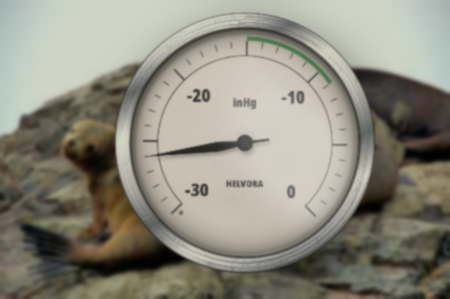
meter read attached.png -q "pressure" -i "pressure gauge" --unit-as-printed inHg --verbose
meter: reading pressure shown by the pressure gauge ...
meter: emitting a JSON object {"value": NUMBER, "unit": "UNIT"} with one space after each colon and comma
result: {"value": -26, "unit": "inHg"}
